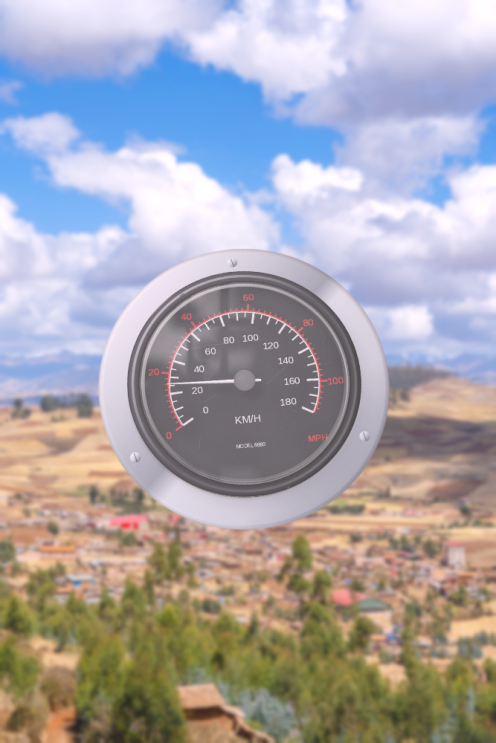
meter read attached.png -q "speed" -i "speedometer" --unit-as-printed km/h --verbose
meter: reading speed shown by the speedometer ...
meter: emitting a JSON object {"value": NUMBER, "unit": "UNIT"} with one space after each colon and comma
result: {"value": 25, "unit": "km/h"}
